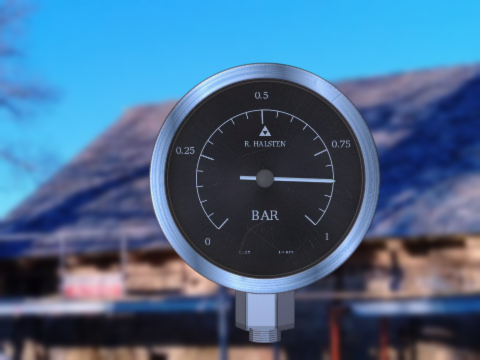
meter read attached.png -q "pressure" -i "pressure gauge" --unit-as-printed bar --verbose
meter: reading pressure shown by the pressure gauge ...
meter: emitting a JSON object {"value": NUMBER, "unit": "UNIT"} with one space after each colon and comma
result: {"value": 0.85, "unit": "bar"}
